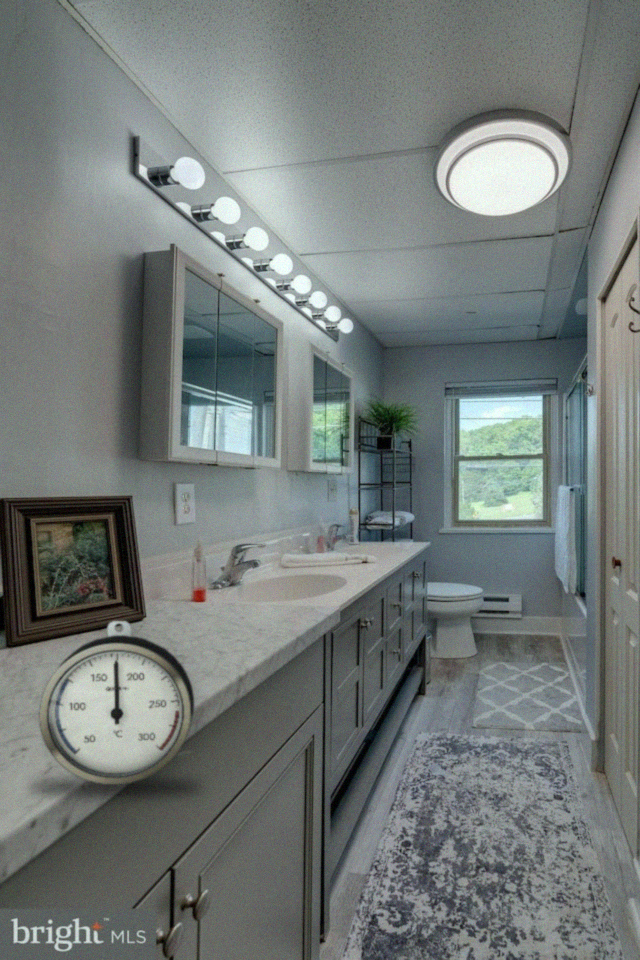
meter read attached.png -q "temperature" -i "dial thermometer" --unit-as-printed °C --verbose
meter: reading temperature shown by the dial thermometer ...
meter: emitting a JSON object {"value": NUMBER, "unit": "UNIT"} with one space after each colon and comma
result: {"value": 175, "unit": "°C"}
